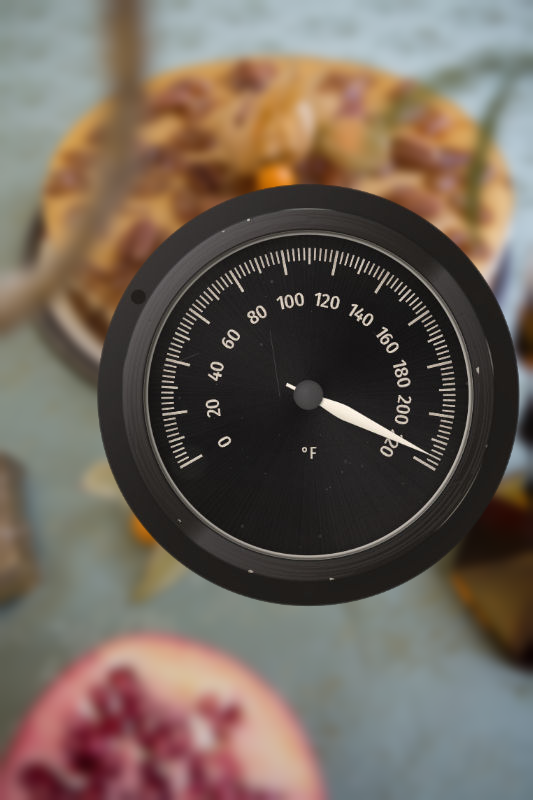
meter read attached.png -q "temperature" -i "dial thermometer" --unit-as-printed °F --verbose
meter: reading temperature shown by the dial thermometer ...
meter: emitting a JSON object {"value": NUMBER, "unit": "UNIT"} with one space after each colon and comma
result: {"value": 216, "unit": "°F"}
